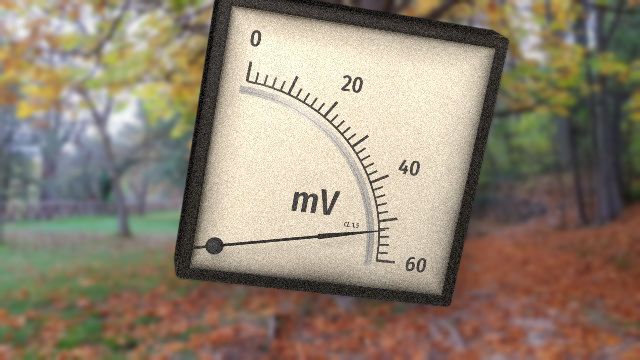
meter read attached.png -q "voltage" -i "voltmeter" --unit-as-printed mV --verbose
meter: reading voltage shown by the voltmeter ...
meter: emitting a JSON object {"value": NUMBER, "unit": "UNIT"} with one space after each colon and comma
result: {"value": 52, "unit": "mV"}
